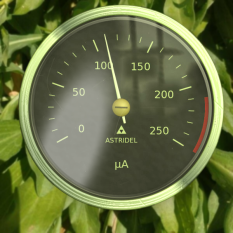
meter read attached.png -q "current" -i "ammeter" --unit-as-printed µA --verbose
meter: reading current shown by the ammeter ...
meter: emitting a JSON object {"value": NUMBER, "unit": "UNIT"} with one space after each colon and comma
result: {"value": 110, "unit": "µA"}
